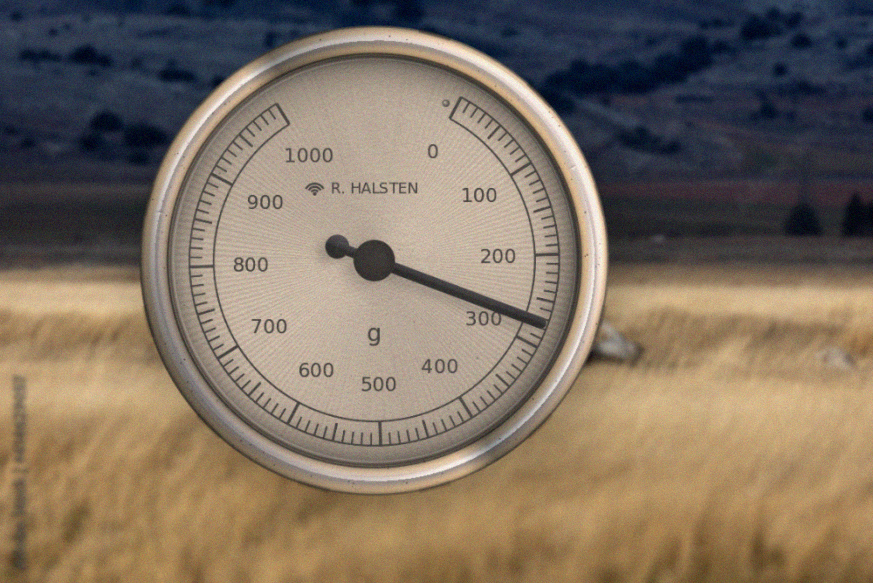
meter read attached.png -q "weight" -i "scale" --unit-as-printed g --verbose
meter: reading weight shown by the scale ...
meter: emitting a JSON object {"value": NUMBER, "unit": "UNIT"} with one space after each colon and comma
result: {"value": 275, "unit": "g"}
